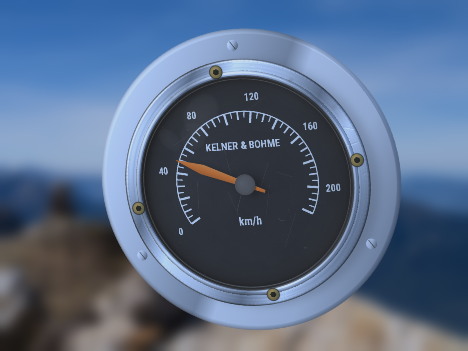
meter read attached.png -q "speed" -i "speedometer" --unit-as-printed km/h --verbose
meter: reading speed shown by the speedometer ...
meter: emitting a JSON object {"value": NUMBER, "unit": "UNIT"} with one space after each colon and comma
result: {"value": 50, "unit": "km/h"}
